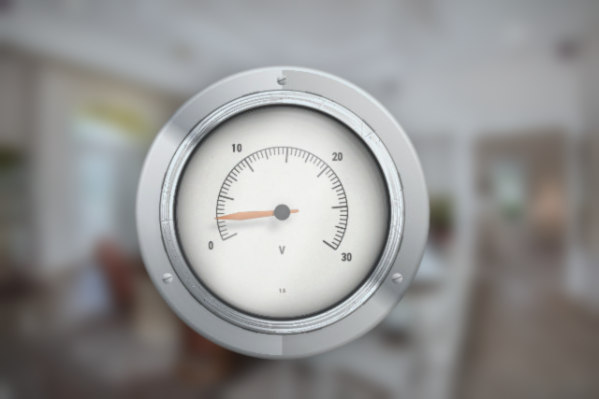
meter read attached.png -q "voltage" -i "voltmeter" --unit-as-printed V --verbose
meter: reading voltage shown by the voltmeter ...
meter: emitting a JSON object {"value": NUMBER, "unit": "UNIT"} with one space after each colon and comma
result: {"value": 2.5, "unit": "V"}
